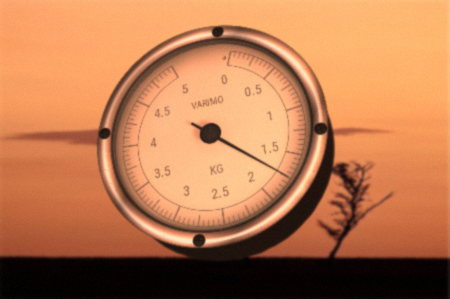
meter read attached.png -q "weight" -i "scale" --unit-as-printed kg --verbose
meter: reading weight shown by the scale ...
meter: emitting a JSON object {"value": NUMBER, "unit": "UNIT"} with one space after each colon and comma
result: {"value": 1.75, "unit": "kg"}
